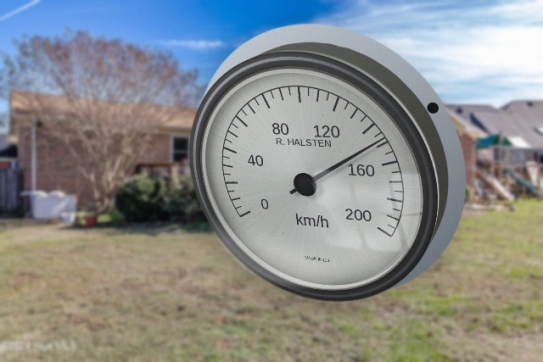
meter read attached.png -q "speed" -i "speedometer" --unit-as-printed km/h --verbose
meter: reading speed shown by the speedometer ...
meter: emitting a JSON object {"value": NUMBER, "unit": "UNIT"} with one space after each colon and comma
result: {"value": 147.5, "unit": "km/h"}
